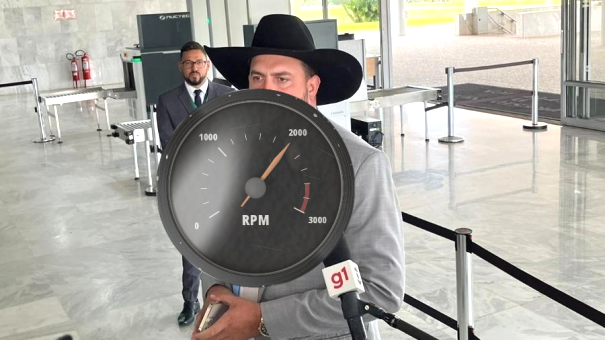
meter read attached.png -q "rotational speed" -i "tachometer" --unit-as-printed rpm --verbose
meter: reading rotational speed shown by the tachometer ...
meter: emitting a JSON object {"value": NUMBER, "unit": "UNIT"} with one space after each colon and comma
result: {"value": 2000, "unit": "rpm"}
